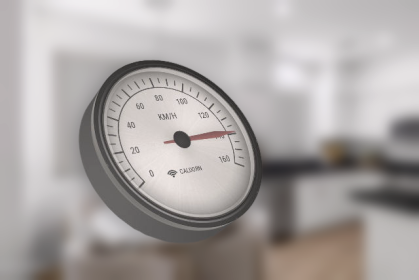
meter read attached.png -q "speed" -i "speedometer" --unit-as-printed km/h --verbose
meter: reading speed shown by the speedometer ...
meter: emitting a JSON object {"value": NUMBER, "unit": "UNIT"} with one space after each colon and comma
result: {"value": 140, "unit": "km/h"}
